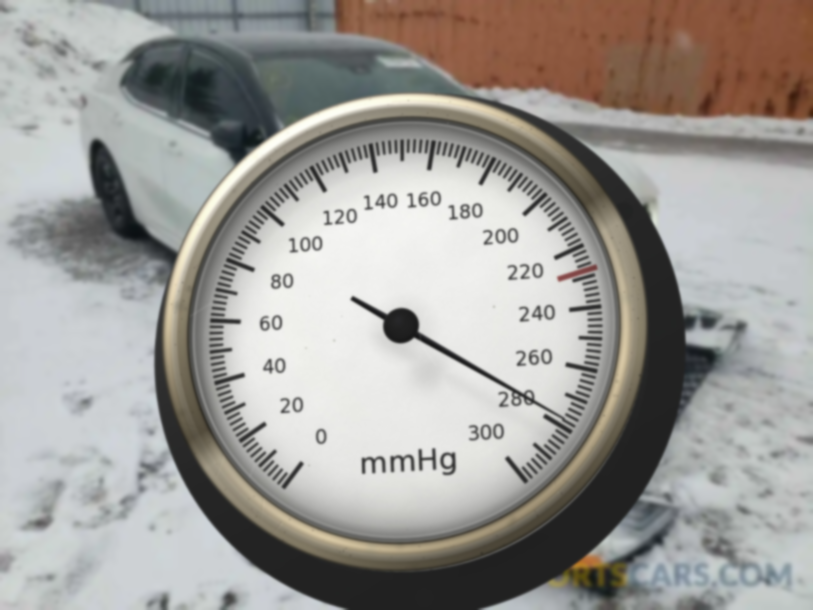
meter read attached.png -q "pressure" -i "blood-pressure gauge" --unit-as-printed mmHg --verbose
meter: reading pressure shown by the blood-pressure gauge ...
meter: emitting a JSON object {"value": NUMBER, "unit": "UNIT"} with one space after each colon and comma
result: {"value": 278, "unit": "mmHg"}
